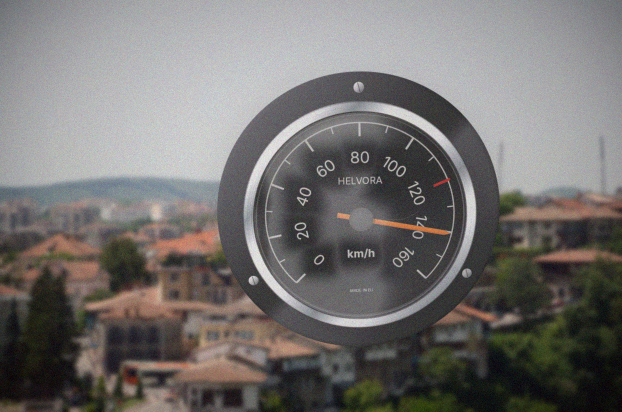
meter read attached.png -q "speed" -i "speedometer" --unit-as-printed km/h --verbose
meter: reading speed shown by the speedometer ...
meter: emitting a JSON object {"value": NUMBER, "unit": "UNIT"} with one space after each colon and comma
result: {"value": 140, "unit": "km/h"}
